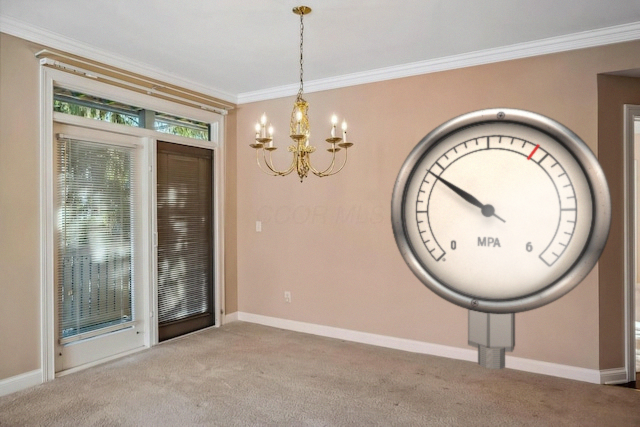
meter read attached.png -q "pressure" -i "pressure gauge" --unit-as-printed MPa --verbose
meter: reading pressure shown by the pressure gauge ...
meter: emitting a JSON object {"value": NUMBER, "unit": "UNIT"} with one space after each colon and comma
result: {"value": 1.8, "unit": "MPa"}
